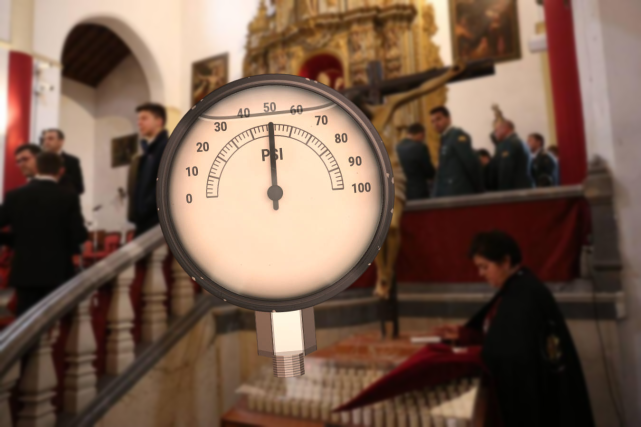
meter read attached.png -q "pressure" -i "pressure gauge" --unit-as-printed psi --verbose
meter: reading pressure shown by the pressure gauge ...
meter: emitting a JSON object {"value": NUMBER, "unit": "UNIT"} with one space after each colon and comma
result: {"value": 50, "unit": "psi"}
